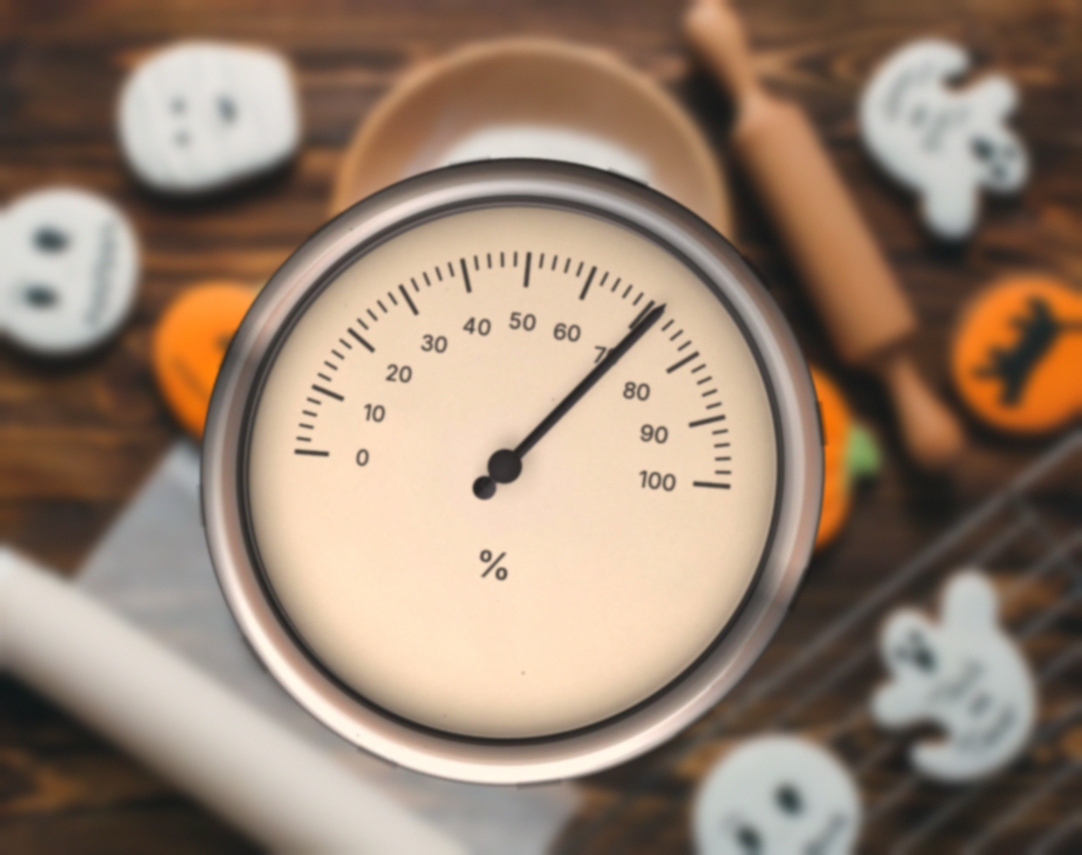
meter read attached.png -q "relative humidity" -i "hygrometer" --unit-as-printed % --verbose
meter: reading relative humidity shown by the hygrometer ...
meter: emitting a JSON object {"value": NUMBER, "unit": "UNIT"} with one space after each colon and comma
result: {"value": 72, "unit": "%"}
